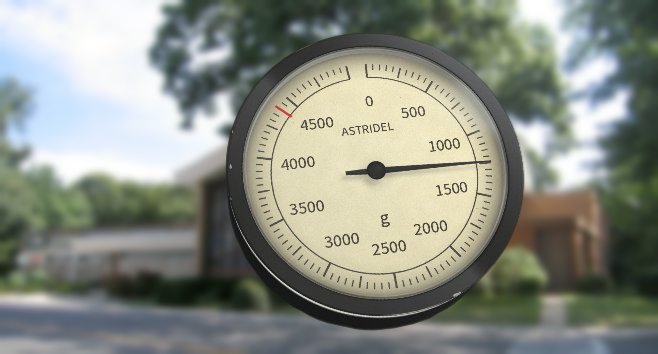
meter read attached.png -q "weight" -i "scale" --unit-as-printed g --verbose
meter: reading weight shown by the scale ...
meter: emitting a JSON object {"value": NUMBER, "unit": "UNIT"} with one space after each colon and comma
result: {"value": 1250, "unit": "g"}
